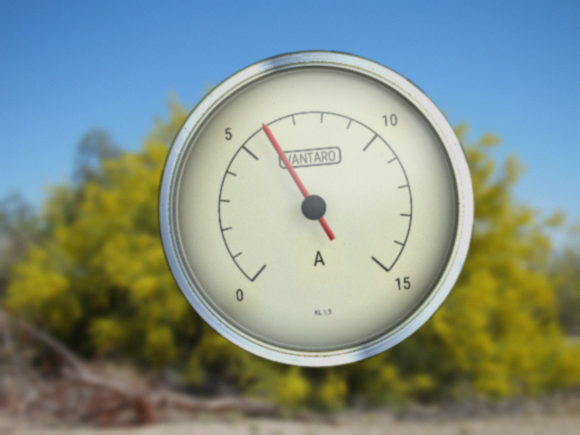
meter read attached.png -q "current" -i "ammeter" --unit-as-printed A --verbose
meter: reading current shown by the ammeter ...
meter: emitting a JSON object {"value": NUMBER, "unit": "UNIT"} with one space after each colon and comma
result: {"value": 6, "unit": "A"}
